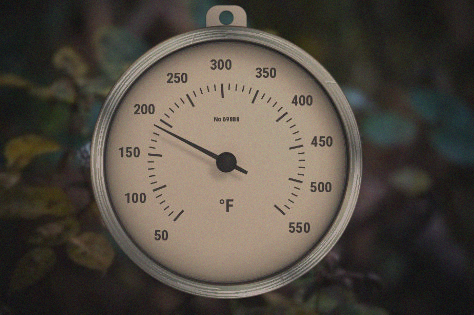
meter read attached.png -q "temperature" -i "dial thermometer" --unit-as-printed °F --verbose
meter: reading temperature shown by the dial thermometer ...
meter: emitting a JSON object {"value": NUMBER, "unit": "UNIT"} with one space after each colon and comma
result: {"value": 190, "unit": "°F"}
